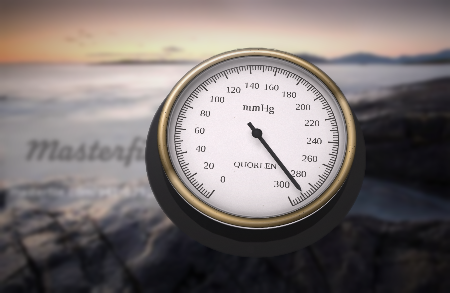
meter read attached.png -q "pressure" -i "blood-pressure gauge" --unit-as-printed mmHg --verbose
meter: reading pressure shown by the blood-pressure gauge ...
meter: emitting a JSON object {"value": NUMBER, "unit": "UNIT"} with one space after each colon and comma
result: {"value": 290, "unit": "mmHg"}
